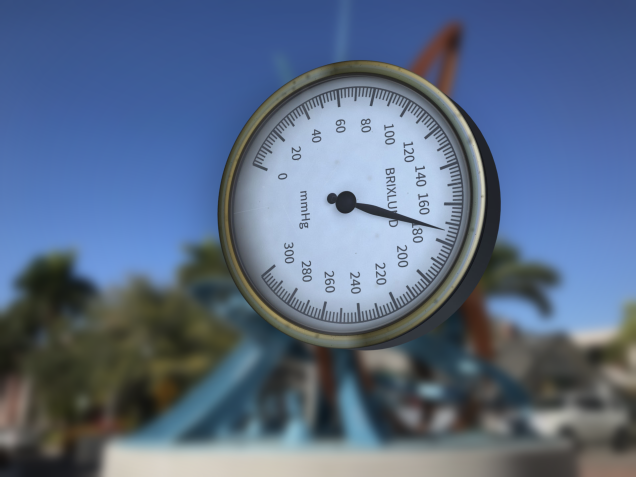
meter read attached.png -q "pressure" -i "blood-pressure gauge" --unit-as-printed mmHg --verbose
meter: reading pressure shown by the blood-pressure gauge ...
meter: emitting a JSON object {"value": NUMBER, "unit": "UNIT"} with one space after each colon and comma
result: {"value": 174, "unit": "mmHg"}
